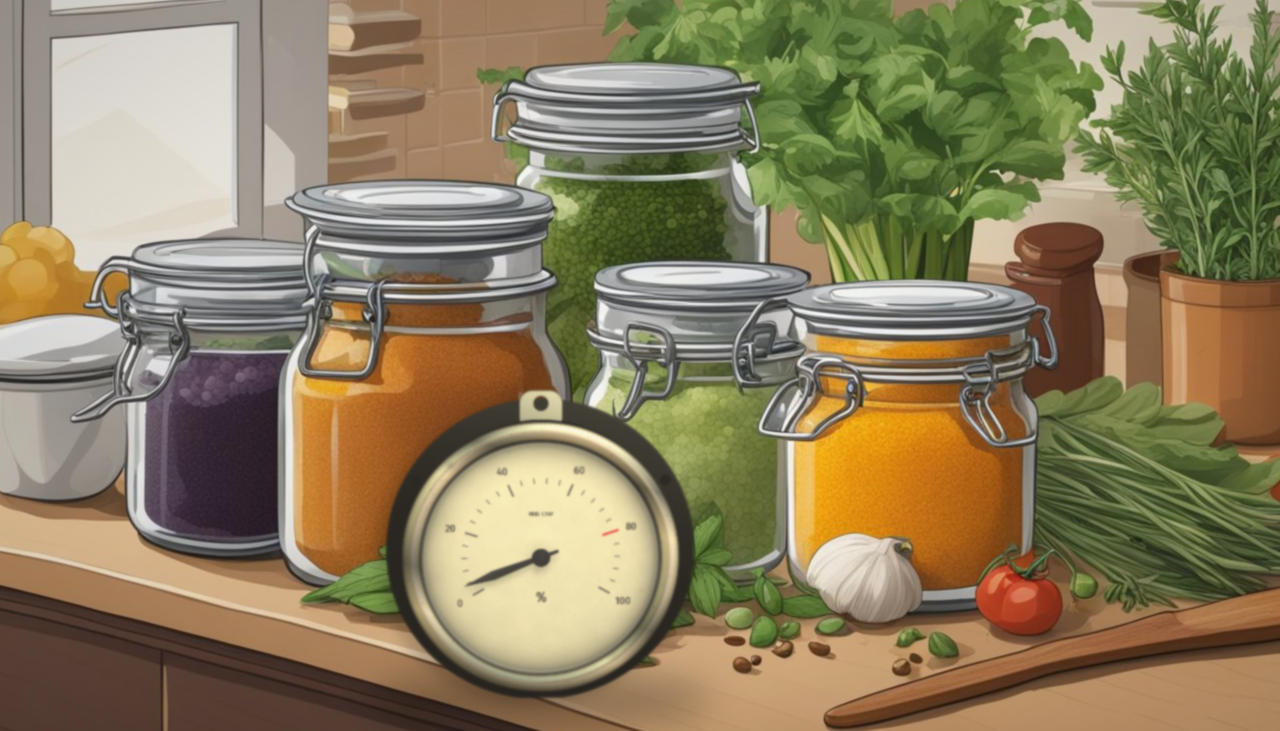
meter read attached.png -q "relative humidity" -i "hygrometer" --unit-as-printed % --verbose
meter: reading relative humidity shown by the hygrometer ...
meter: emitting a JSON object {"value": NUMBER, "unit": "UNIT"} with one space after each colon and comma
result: {"value": 4, "unit": "%"}
